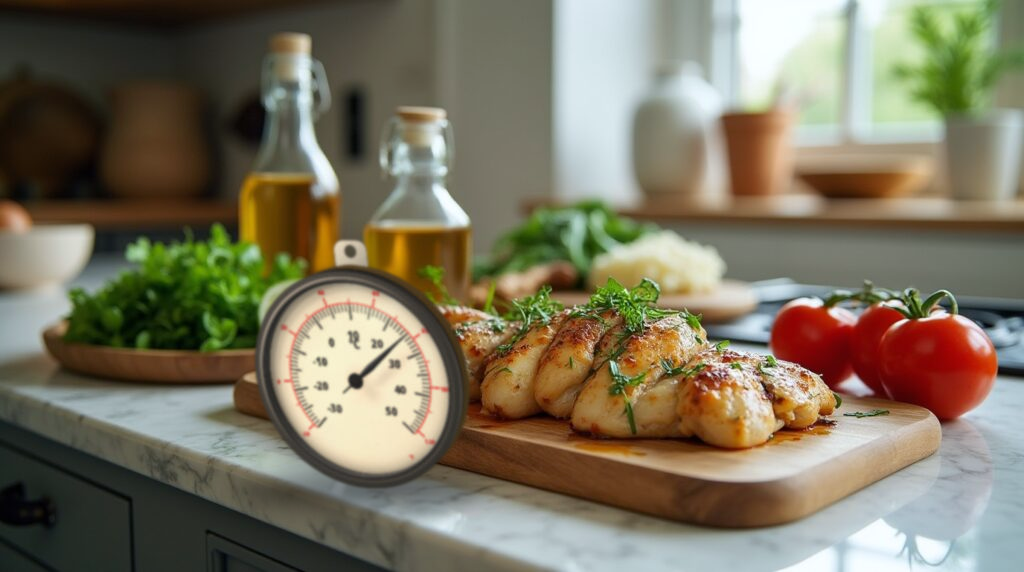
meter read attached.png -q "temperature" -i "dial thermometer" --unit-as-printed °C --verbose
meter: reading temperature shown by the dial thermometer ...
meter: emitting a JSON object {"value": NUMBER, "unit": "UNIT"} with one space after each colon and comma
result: {"value": 25, "unit": "°C"}
